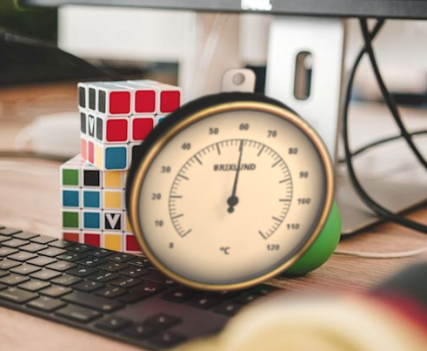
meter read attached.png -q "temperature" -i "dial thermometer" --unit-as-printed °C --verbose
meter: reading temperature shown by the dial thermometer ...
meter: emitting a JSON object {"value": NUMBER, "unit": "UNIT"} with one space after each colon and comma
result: {"value": 60, "unit": "°C"}
